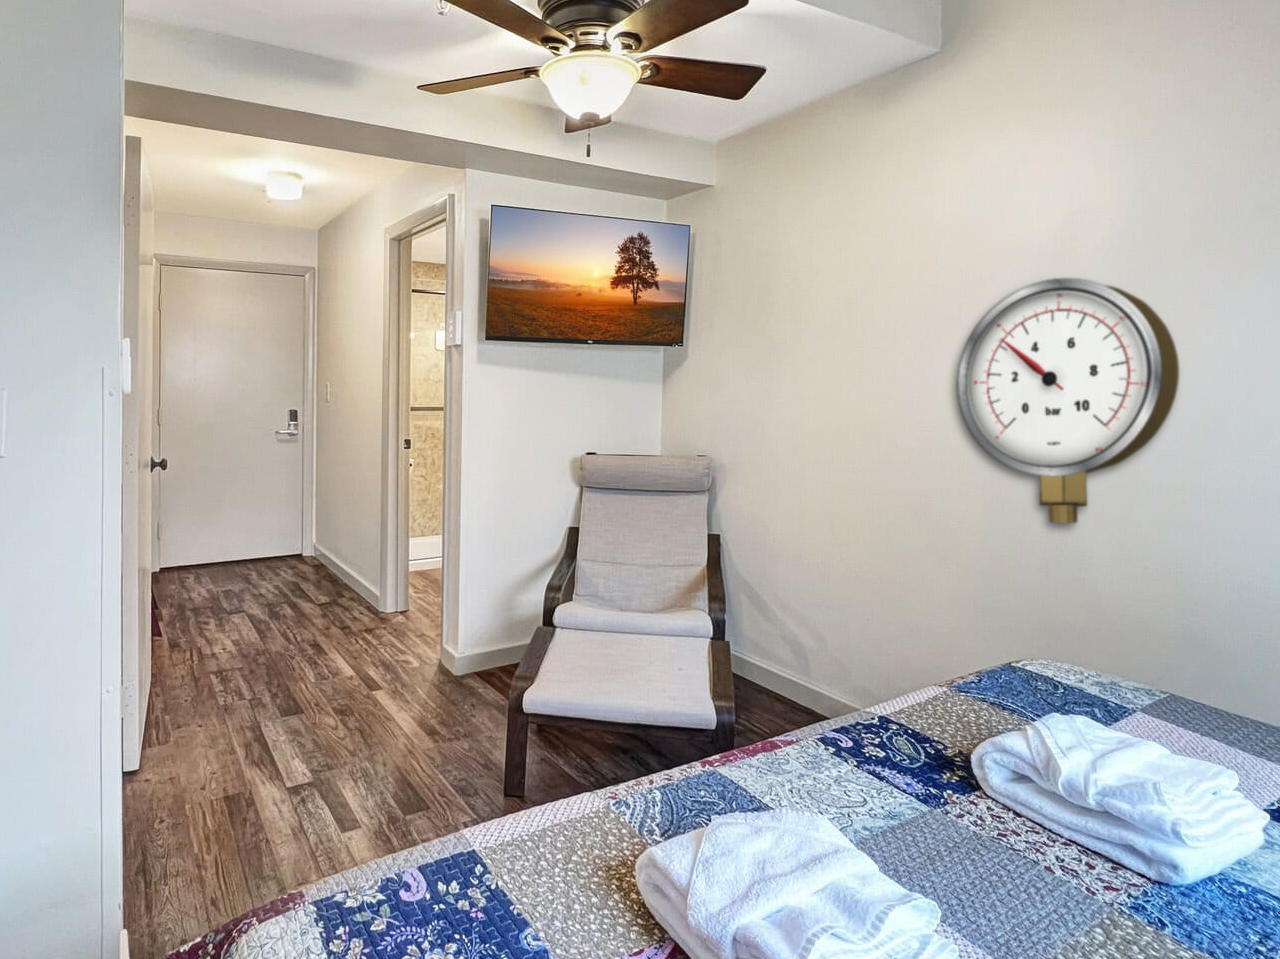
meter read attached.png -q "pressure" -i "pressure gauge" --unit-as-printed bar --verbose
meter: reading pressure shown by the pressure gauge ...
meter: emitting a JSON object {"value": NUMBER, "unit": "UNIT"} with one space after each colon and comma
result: {"value": 3.25, "unit": "bar"}
